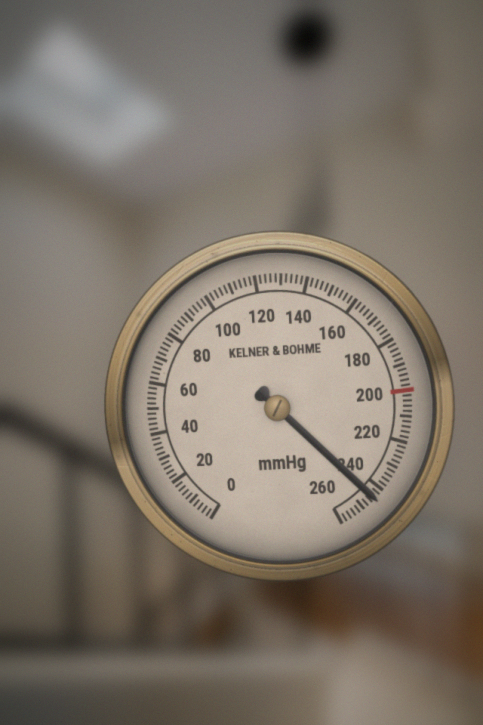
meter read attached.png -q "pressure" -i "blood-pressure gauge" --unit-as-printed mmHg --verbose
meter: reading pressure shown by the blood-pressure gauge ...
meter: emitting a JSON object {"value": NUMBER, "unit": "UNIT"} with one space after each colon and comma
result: {"value": 244, "unit": "mmHg"}
